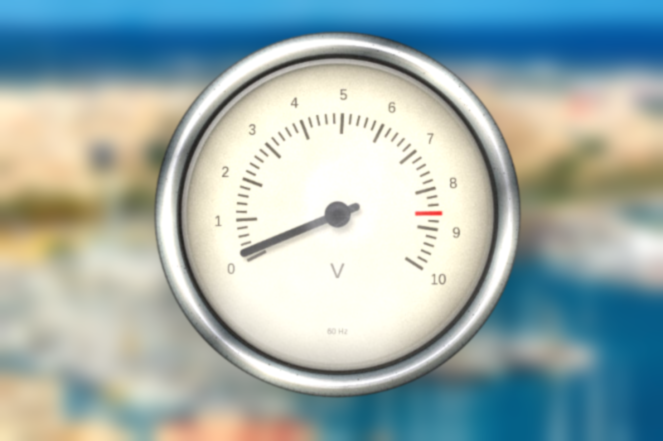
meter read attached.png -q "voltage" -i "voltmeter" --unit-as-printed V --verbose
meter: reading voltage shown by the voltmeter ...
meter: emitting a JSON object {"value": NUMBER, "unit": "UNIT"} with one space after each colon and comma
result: {"value": 0.2, "unit": "V"}
